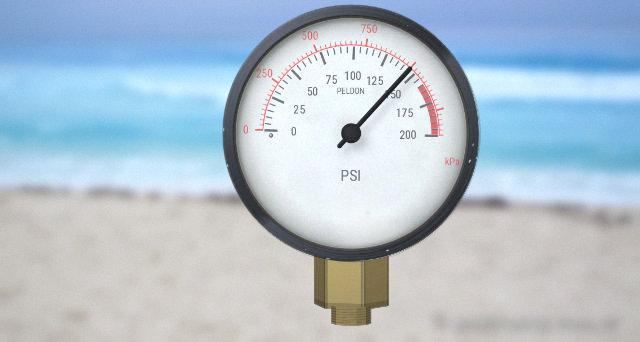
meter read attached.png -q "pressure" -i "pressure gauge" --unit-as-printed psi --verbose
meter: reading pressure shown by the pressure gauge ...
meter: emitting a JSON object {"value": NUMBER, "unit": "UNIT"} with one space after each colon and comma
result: {"value": 145, "unit": "psi"}
